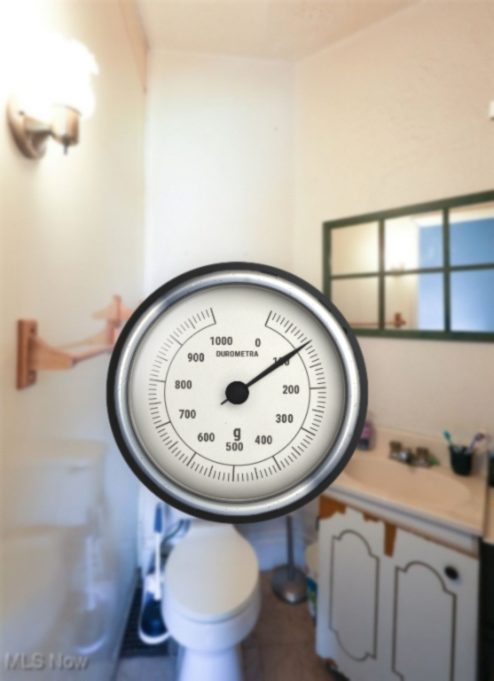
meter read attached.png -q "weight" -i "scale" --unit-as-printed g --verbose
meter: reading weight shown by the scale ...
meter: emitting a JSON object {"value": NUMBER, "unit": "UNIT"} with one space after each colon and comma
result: {"value": 100, "unit": "g"}
